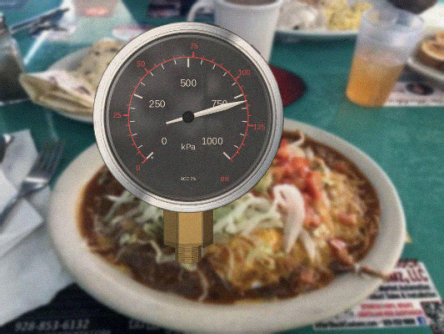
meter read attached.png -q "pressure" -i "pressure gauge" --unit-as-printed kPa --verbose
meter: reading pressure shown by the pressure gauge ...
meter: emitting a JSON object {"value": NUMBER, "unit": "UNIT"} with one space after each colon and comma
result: {"value": 775, "unit": "kPa"}
